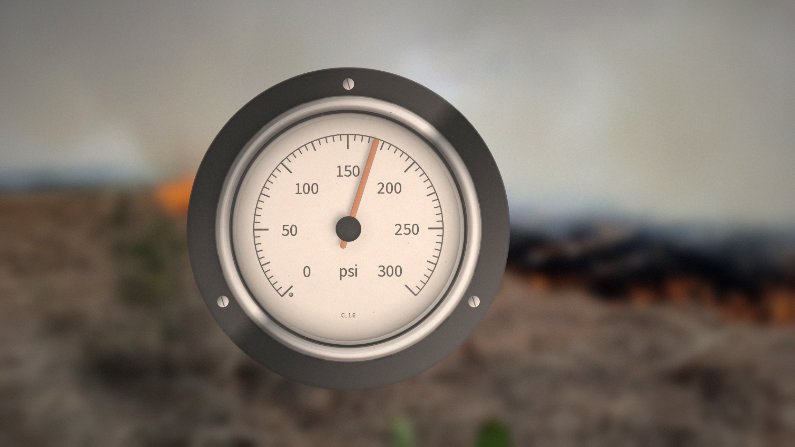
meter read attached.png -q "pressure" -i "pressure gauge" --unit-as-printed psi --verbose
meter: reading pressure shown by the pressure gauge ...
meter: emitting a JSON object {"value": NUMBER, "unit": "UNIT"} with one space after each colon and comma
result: {"value": 170, "unit": "psi"}
